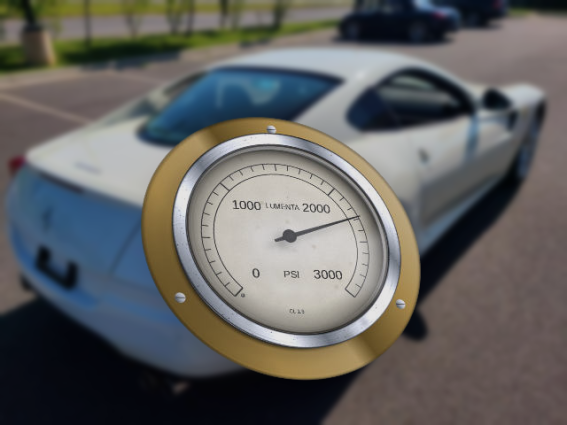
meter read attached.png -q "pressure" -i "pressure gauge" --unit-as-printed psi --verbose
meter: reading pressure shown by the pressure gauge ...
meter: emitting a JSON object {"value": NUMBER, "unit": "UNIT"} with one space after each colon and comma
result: {"value": 2300, "unit": "psi"}
